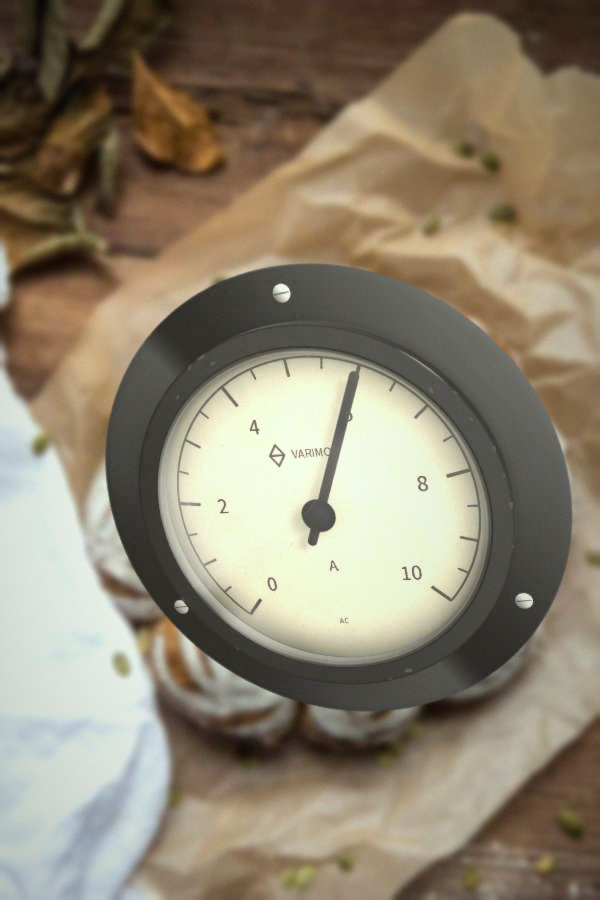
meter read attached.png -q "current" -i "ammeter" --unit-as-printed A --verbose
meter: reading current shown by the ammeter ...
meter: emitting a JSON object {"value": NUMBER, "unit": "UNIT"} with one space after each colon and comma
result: {"value": 6, "unit": "A"}
